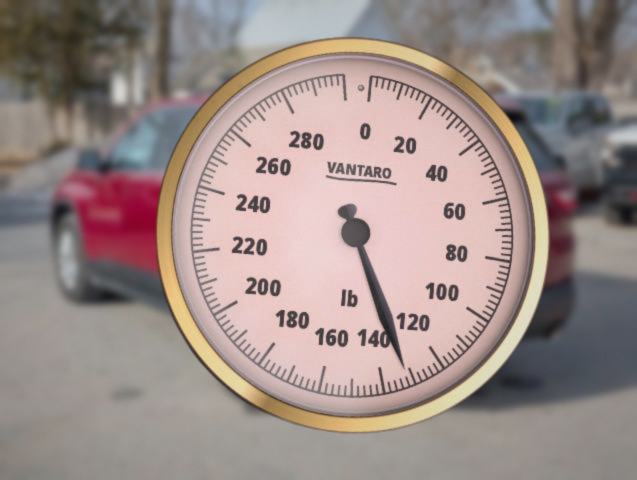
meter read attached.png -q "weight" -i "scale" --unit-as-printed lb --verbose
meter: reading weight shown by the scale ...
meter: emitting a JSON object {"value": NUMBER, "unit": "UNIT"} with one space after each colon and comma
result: {"value": 132, "unit": "lb"}
